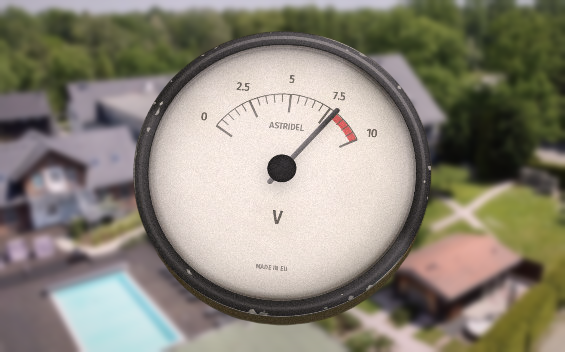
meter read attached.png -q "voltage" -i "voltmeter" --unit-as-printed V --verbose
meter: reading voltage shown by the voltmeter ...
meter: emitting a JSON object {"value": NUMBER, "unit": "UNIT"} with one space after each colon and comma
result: {"value": 8, "unit": "V"}
